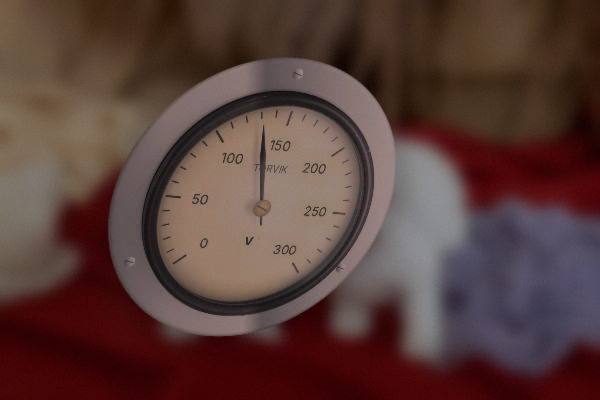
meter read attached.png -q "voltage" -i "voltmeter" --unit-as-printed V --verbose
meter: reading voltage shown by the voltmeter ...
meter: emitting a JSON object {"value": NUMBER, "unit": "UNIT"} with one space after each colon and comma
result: {"value": 130, "unit": "V"}
